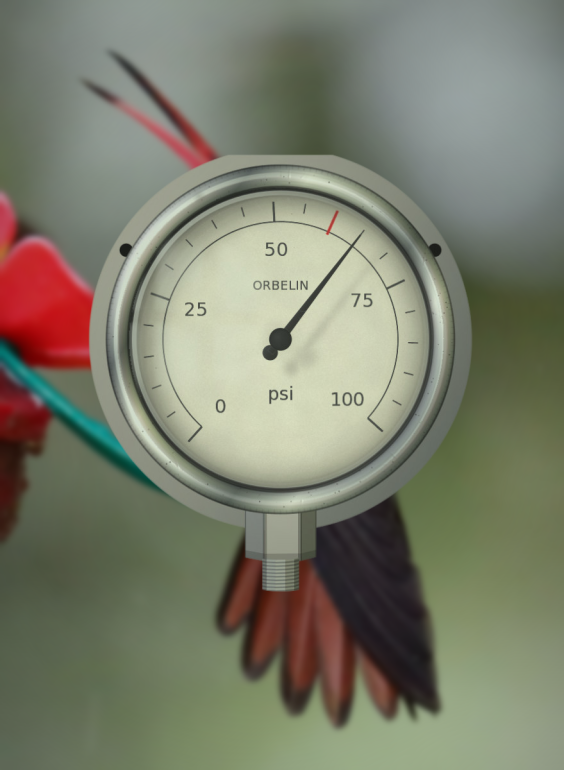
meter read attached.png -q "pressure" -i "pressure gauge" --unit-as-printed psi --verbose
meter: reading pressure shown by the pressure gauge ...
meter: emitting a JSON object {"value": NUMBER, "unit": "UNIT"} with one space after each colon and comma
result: {"value": 65, "unit": "psi"}
